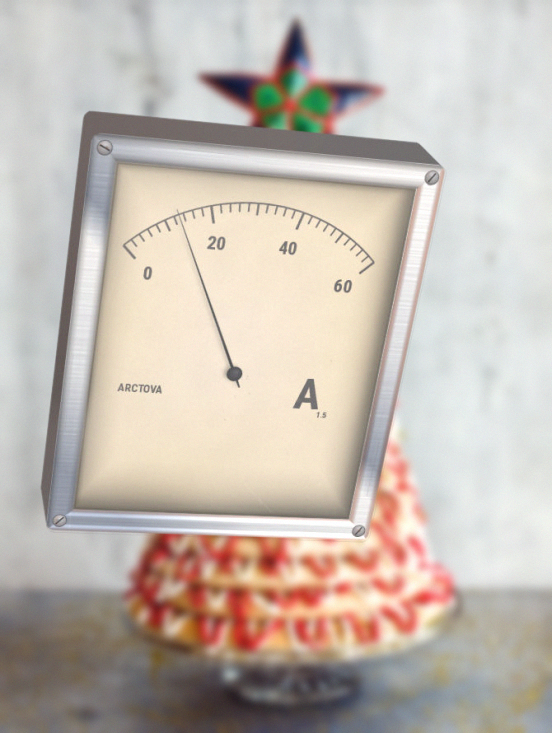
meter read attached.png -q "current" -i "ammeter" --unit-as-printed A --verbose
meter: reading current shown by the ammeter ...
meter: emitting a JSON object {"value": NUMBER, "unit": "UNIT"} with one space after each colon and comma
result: {"value": 13, "unit": "A"}
